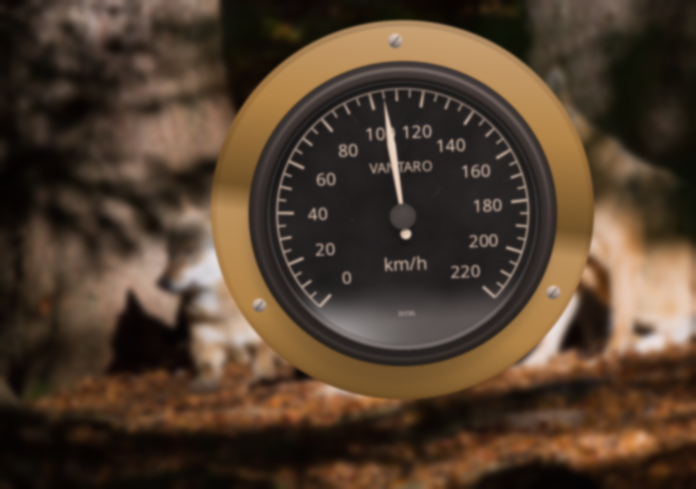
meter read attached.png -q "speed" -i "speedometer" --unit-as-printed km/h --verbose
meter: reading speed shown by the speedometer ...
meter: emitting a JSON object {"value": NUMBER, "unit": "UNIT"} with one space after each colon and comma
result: {"value": 105, "unit": "km/h"}
